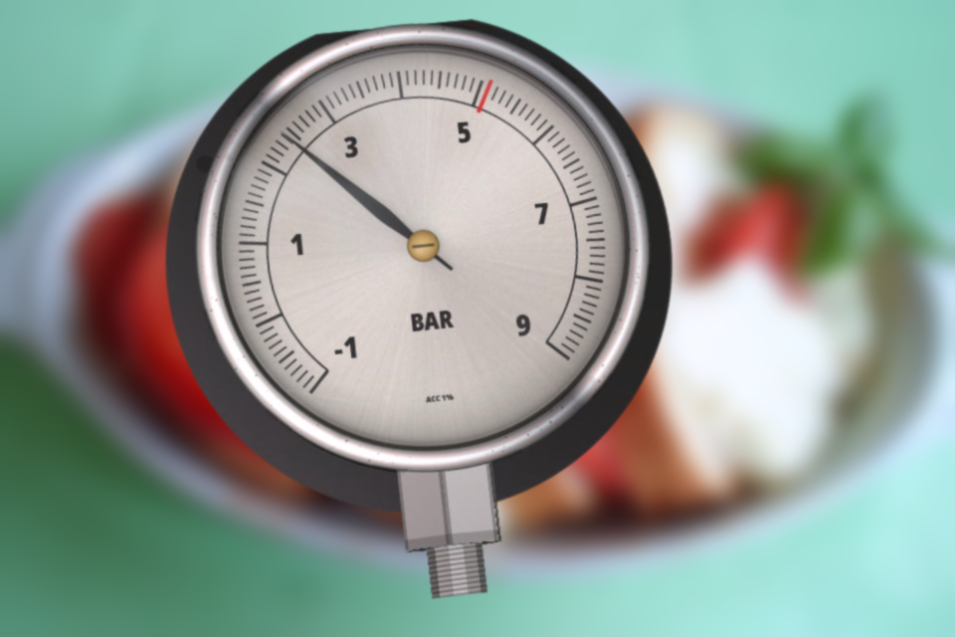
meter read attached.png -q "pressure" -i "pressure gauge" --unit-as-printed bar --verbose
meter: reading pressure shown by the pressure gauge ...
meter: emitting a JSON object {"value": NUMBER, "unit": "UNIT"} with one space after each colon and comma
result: {"value": 2.4, "unit": "bar"}
